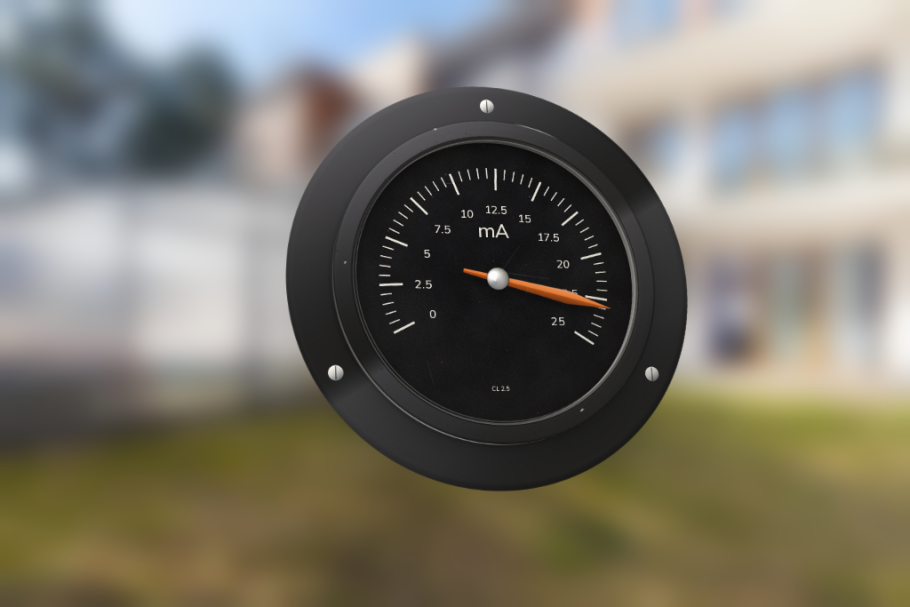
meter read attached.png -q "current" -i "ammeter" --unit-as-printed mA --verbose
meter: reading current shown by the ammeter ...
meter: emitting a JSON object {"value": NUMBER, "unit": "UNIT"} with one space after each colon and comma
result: {"value": 23, "unit": "mA"}
